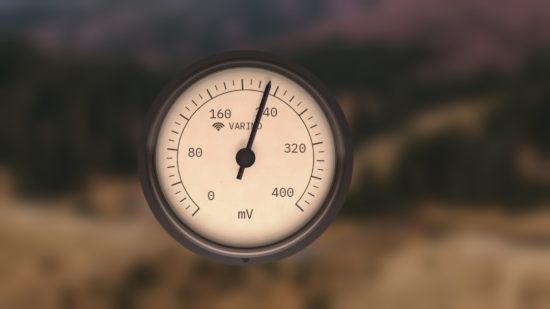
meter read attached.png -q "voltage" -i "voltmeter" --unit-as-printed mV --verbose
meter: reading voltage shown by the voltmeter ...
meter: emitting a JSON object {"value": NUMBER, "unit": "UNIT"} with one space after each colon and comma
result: {"value": 230, "unit": "mV"}
